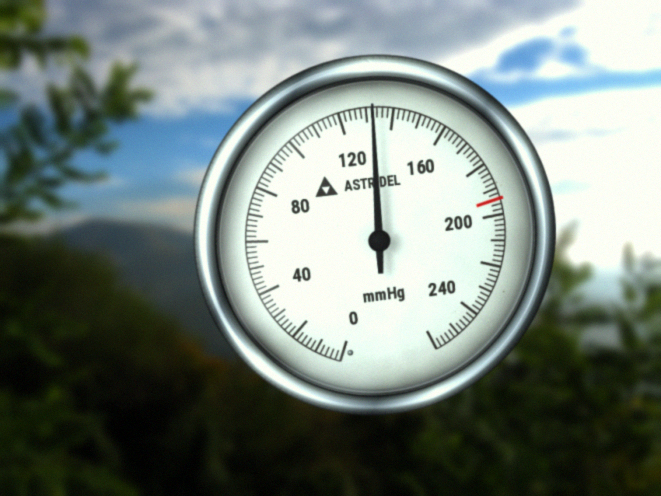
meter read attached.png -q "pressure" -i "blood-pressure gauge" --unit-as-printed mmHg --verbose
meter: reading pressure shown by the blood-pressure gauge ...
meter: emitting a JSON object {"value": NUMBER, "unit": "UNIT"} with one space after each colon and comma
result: {"value": 132, "unit": "mmHg"}
